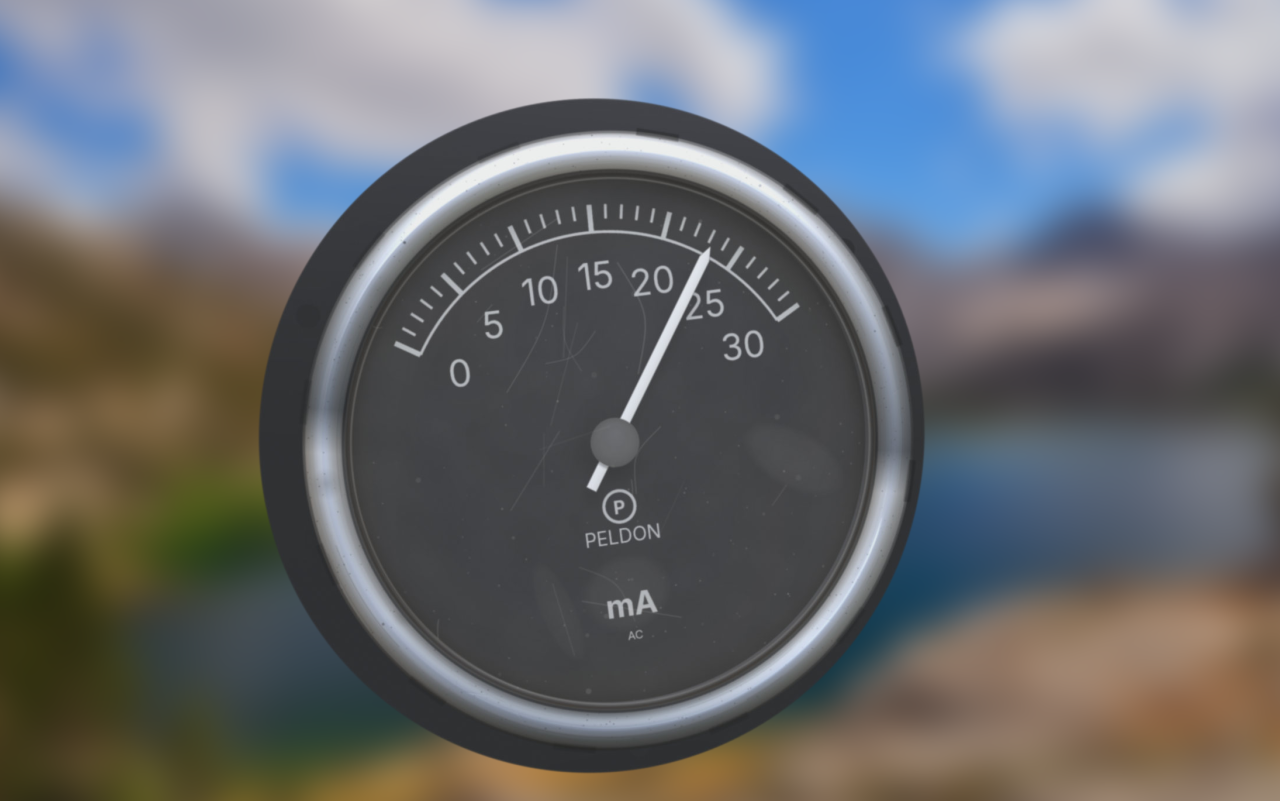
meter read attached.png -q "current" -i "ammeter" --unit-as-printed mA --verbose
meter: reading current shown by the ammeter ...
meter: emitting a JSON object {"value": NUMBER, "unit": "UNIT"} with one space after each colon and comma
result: {"value": 23, "unit": "mA"}
